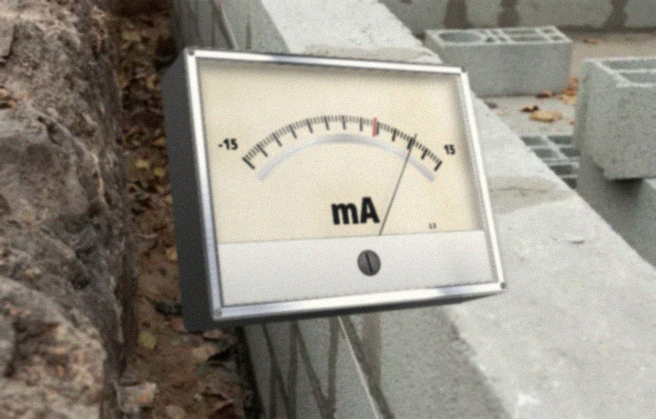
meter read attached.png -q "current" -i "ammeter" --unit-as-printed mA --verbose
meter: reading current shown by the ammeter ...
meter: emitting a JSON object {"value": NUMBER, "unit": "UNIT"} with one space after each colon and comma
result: {"value": 10, "unit": "mA"}
